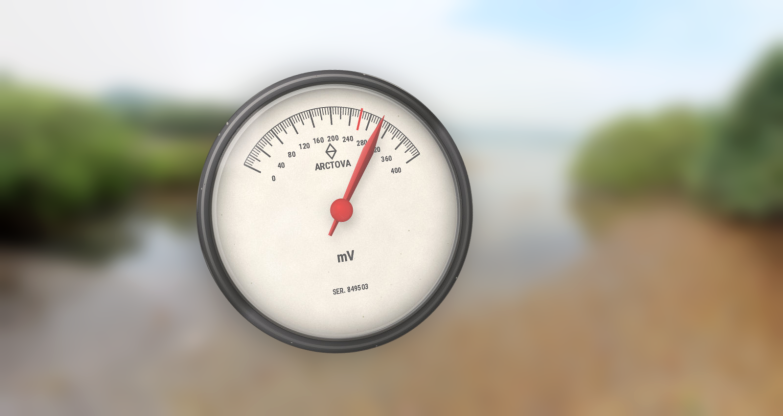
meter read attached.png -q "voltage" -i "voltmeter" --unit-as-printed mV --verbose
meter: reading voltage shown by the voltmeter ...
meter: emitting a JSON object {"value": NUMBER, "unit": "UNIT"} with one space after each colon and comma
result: {"value": 300, "unit": "mV"}
